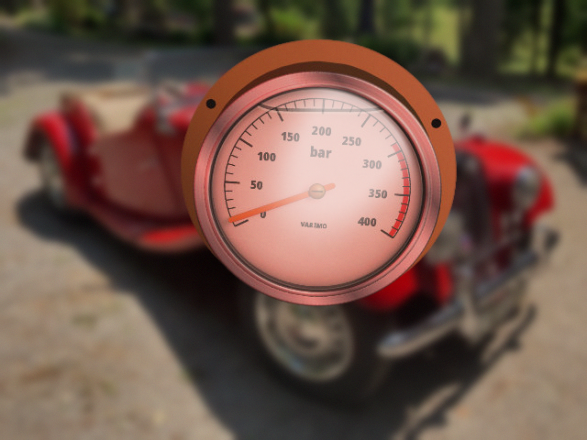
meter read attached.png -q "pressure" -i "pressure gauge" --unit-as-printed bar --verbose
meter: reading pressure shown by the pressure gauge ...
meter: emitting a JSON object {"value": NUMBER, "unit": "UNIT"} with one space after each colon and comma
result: {"value": 10, "unit": "bar"}
